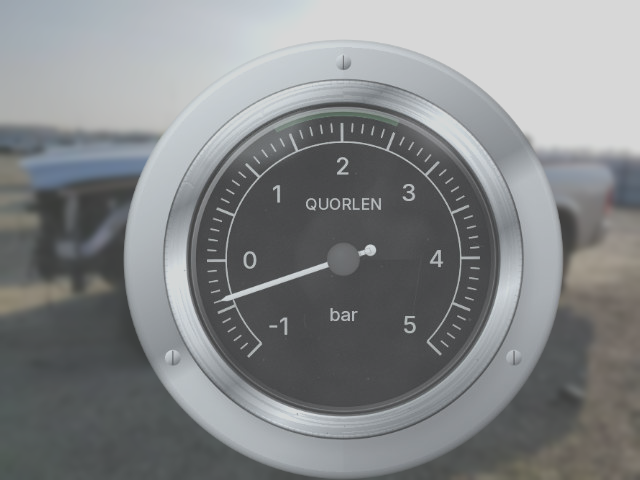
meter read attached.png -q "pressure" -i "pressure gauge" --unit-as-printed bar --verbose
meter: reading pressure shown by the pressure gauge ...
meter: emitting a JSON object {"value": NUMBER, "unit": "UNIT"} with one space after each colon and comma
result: {"value": -0.4, "unit": "bar"}
